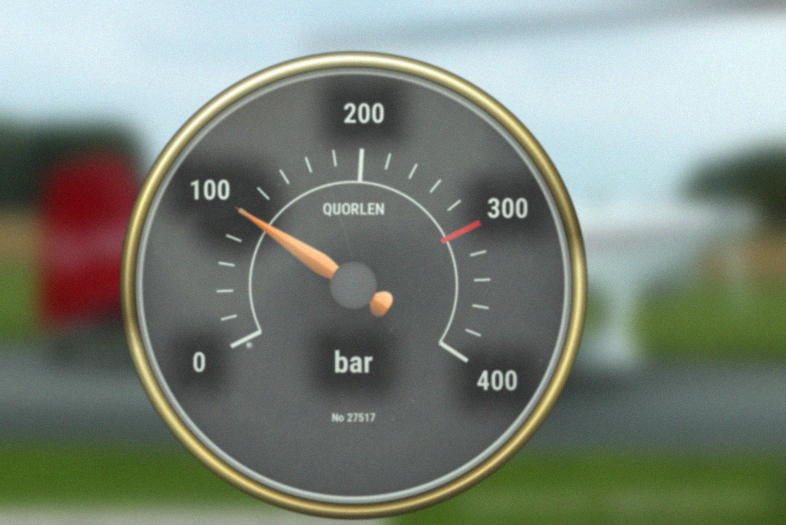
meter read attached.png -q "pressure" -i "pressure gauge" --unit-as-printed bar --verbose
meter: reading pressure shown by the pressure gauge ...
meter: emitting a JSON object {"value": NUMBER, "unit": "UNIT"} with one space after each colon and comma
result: {"value": 100, "unit": "bar"}
